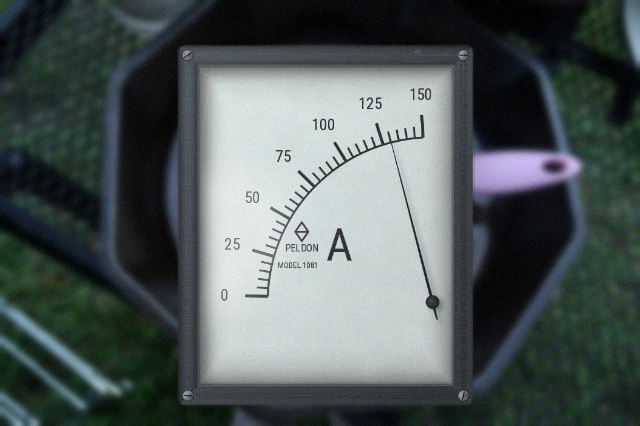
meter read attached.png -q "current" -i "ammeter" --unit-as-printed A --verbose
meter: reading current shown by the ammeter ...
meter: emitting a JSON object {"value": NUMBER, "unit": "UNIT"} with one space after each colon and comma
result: {"value": 130, "unit": "A"}
